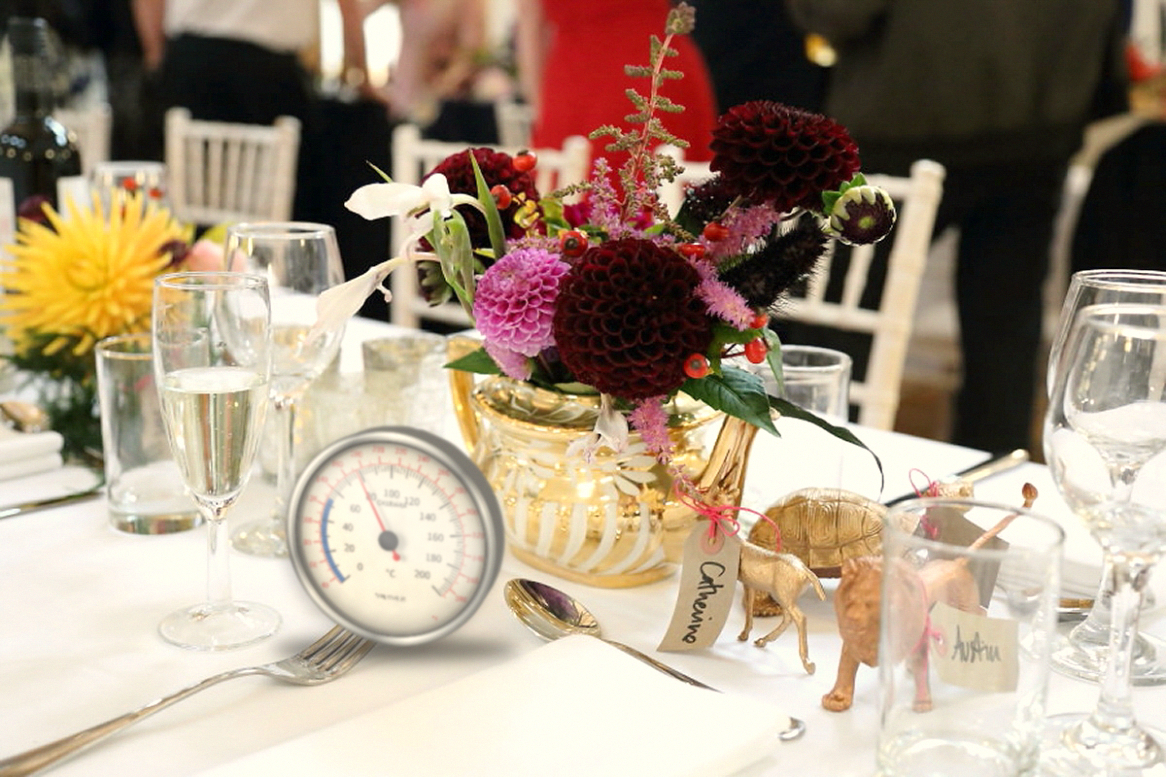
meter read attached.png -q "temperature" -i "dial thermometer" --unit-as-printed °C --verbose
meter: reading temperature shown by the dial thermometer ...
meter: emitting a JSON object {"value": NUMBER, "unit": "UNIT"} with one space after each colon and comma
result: {"value": 80, "unit": "°C"}
